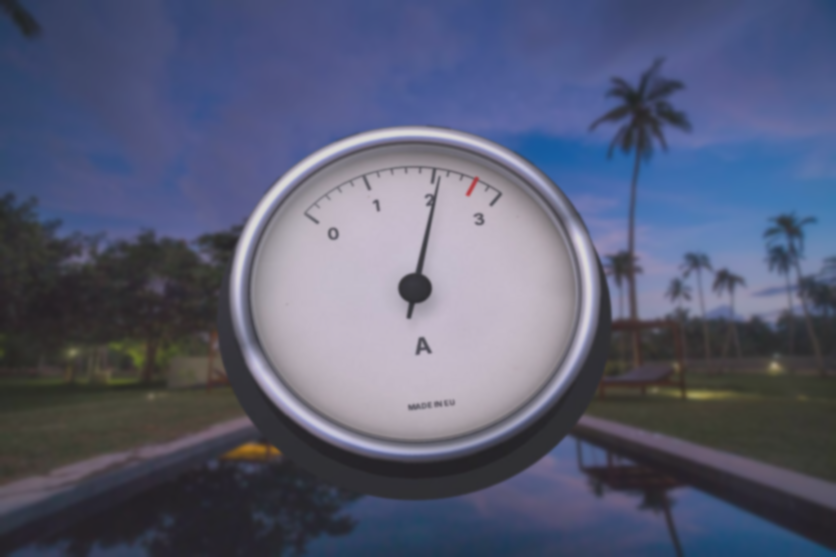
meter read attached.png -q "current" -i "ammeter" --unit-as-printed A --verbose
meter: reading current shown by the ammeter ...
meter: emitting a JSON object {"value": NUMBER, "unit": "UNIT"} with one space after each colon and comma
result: {"value": 2.1, "unit": "A"}
